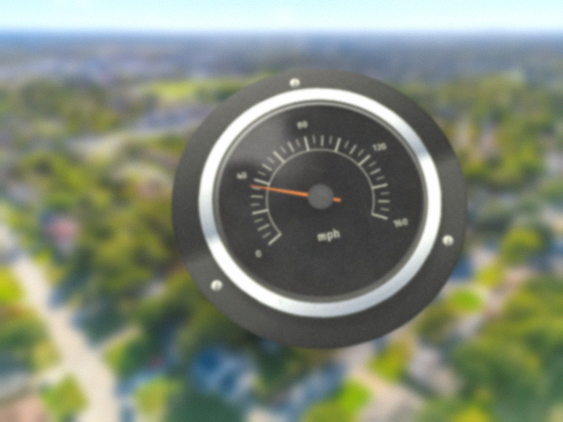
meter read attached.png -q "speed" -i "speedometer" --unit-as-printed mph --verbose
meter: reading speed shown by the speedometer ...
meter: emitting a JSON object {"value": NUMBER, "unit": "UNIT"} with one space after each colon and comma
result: {"value": 35, "unit": "mph"}
